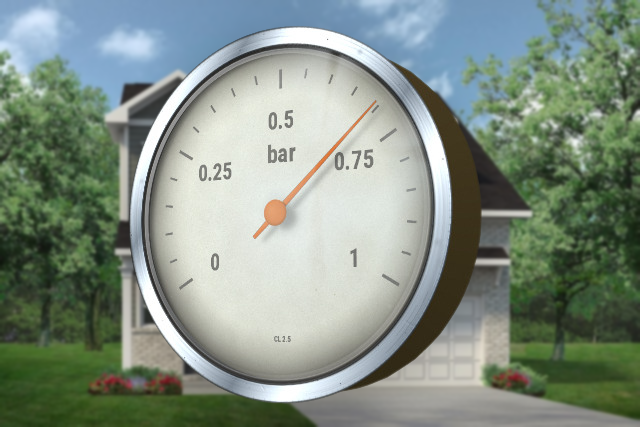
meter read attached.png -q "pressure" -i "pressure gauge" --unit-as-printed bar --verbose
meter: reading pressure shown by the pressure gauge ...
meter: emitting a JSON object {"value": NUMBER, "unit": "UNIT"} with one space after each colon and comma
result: {"value": 0.7, "unit": "bar"}
